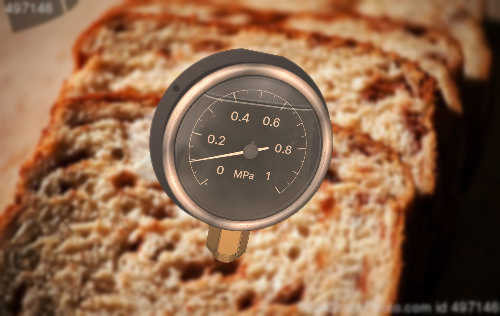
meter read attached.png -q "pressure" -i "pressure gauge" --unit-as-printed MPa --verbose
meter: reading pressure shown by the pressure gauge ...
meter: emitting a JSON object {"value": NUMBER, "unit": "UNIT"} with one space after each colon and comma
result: {"value": 0.1, "unit": "MPa"}
